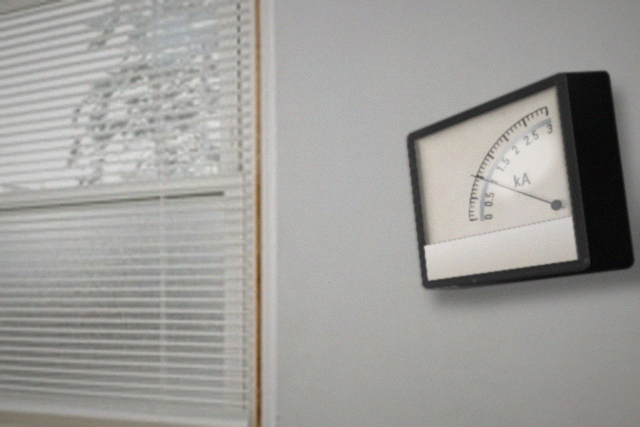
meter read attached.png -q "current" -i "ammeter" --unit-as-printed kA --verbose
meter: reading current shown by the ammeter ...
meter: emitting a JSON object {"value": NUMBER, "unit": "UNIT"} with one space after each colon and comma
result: {"value": 1, "unit": "kA"}
